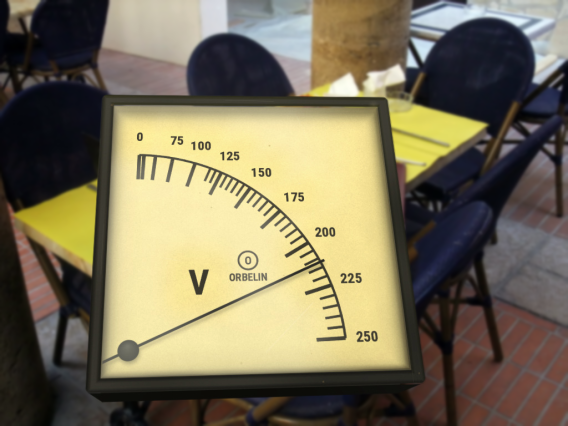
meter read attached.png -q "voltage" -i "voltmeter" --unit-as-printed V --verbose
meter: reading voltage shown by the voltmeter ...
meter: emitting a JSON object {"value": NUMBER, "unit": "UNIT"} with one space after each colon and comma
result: {"value": 212.5, "unit": "V"}
